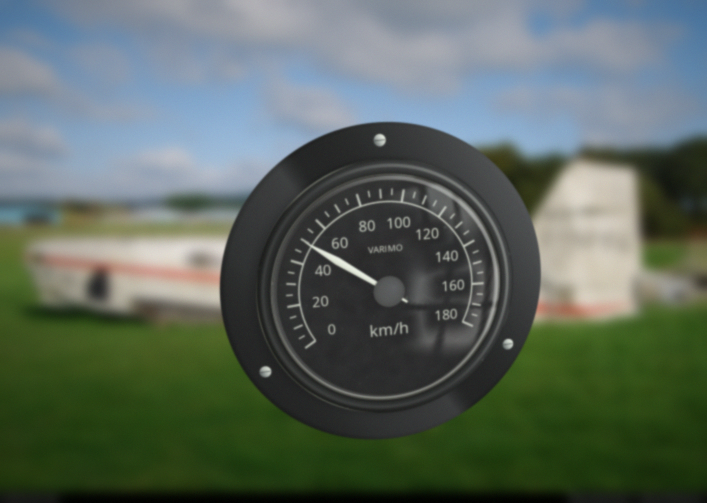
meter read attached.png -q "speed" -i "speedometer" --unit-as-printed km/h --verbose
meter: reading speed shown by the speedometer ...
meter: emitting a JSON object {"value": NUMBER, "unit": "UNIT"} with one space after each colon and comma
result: {"value": 50, "unit": "km/h"}
